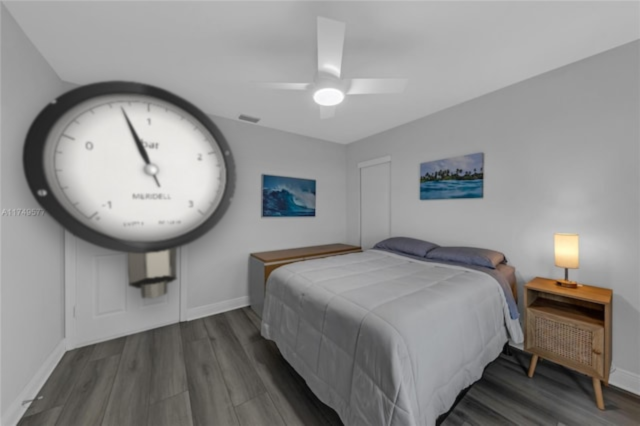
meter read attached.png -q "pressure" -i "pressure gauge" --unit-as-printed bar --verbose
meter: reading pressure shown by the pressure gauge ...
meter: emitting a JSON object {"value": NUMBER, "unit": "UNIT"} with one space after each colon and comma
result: {"value": 0.7, "unit": "bar"}
